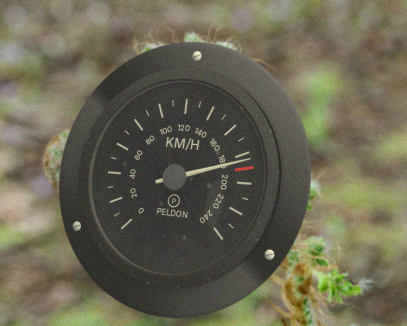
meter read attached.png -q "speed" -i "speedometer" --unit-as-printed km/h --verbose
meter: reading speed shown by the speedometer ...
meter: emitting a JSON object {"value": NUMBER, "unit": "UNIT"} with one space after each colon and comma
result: {"value": 185, "unit": "km/h"}
